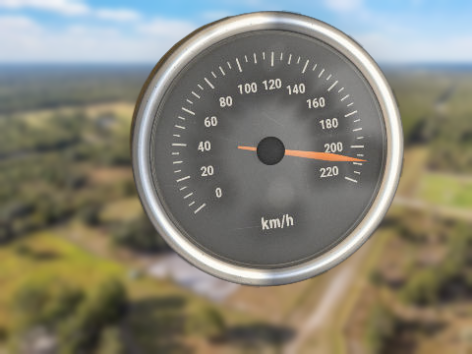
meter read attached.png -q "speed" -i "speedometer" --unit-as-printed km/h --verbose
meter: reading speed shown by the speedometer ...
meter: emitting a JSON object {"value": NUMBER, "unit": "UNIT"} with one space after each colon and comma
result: {"value": 207.5, "unit": "km/h"}
